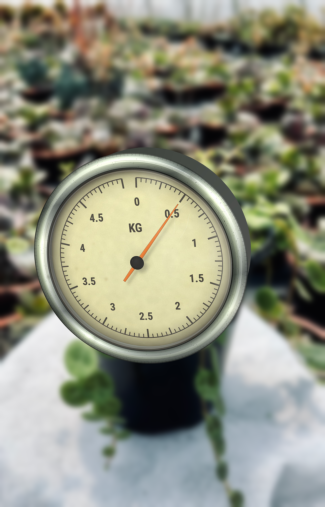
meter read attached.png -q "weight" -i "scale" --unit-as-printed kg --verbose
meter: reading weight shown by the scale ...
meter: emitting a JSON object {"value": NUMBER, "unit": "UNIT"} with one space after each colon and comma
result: {"value": 0.5, "unit": "kg"}
